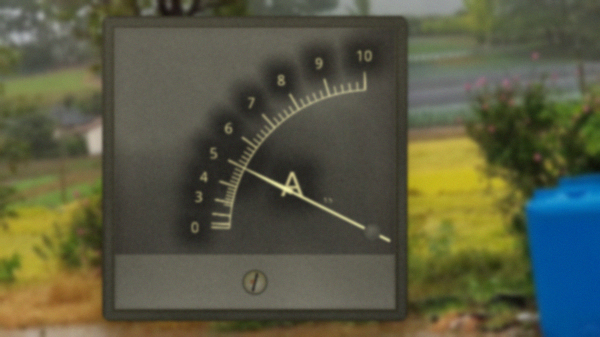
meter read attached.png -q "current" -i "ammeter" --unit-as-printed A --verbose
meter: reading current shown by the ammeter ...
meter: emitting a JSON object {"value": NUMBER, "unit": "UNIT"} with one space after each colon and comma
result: {"value": 5, "unit": "A"}
